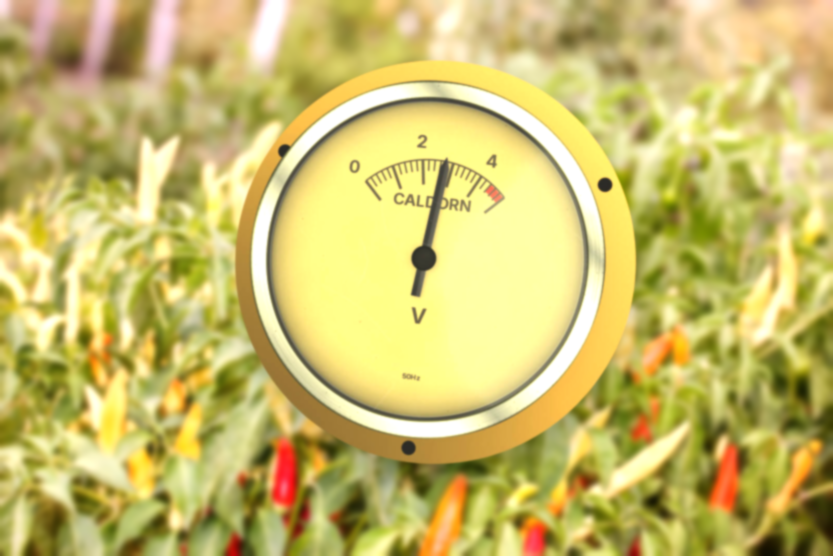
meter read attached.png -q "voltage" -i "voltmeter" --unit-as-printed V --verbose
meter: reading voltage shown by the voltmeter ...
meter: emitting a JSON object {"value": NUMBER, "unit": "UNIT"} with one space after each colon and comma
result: {"value": 2.8, "unit": "V"}
